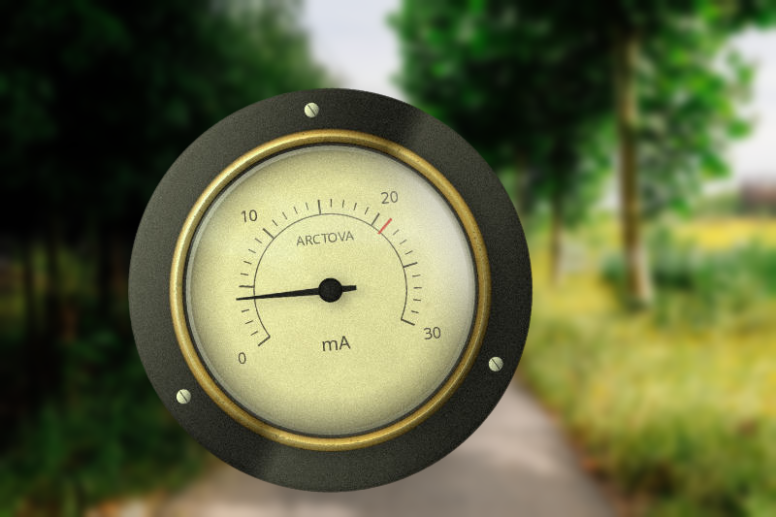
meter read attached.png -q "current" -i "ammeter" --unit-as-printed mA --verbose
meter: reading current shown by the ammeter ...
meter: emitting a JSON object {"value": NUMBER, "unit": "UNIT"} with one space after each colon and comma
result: {"value": 4, "unit": "mA"}
